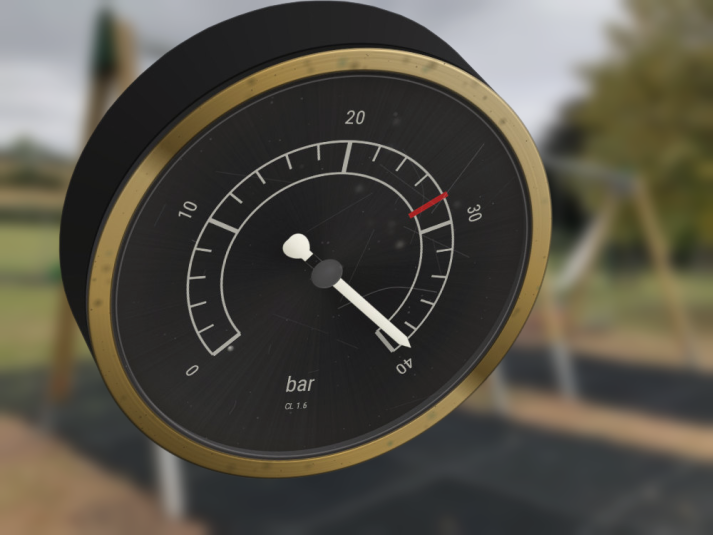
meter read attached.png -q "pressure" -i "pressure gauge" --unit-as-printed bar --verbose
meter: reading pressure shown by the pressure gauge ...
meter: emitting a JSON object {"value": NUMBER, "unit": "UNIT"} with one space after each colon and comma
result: {"value": 39, "unit": "bar"}
